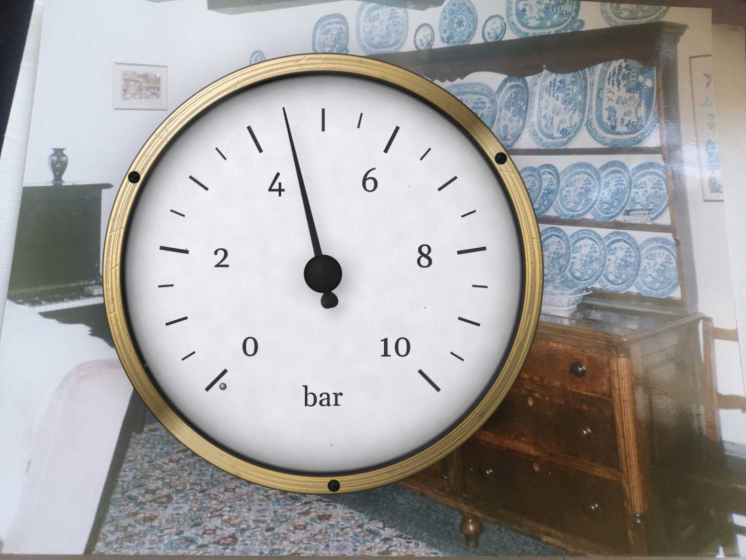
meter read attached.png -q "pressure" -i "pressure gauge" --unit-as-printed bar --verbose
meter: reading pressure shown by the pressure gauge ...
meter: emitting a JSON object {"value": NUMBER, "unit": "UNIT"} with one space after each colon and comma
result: {"value": 4.5, "unit": "bar"}
